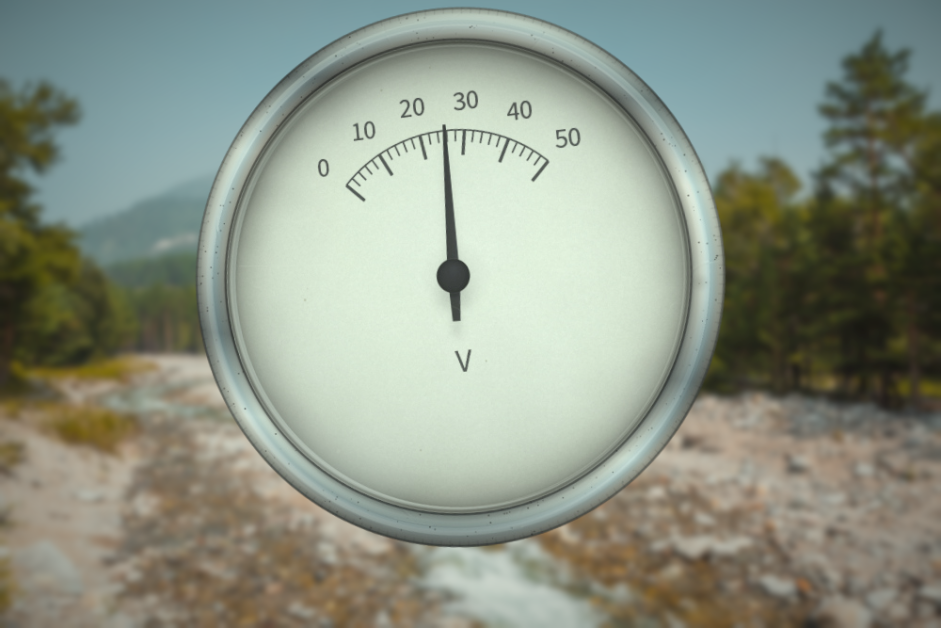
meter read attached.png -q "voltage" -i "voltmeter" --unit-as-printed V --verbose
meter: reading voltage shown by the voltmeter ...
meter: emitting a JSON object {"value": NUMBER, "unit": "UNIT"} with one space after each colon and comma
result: {"value": 26, "unit": "V"}
